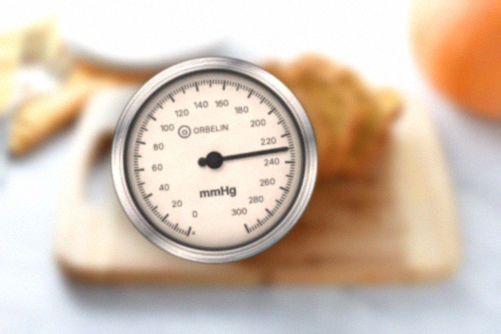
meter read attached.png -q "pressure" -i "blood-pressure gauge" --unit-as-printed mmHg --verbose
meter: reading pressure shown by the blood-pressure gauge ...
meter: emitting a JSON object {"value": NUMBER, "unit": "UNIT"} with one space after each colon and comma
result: {"value": 230, "unit": "mmHg"}
